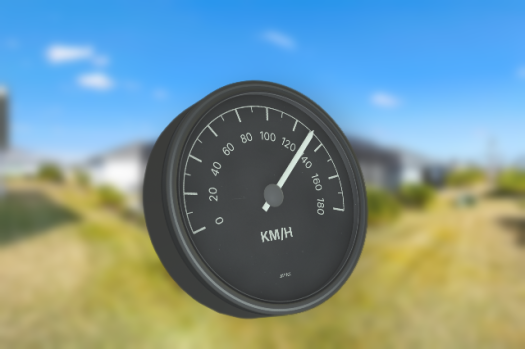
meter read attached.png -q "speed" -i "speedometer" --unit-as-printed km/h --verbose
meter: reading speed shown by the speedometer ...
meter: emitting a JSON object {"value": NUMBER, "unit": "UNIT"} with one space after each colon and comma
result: {"value": 130, "unit": "km/h"}
